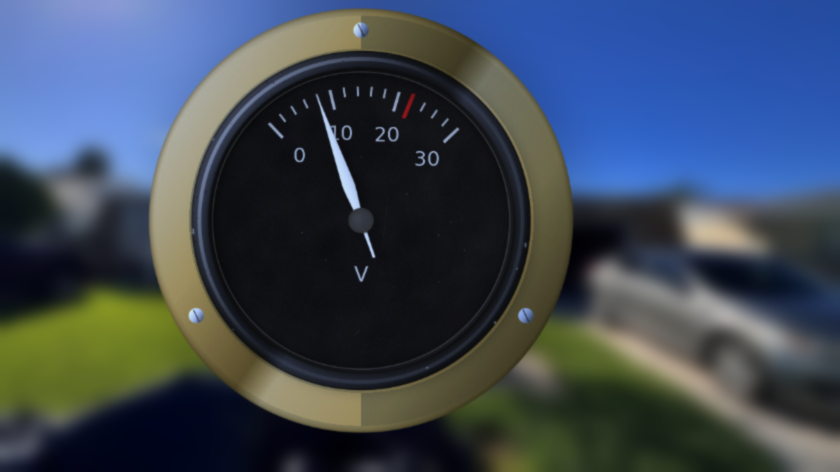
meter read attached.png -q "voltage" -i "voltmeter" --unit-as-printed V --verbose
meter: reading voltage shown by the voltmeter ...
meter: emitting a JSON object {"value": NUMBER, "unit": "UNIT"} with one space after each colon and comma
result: {"value": 8, "unit": "V"}
